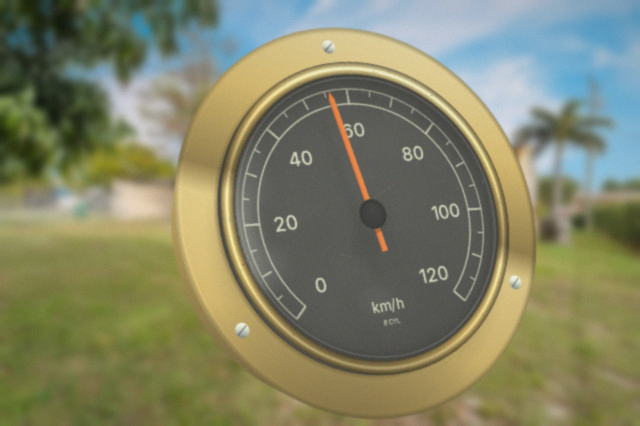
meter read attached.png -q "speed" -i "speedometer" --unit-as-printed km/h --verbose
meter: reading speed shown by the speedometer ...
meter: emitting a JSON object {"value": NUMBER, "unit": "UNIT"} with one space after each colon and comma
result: {"value": 55, "unit": "km/h"}
